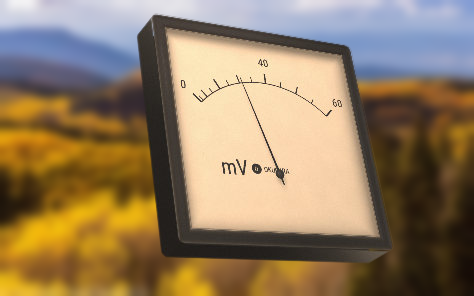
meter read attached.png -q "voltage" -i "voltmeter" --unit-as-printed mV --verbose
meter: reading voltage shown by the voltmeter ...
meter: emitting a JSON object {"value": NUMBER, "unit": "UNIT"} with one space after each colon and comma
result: {"value": 30, "unit": "mV"}
